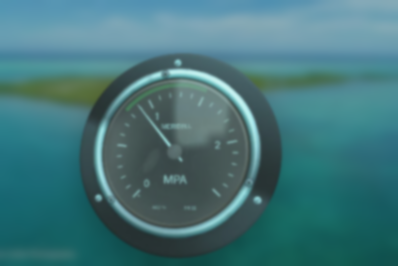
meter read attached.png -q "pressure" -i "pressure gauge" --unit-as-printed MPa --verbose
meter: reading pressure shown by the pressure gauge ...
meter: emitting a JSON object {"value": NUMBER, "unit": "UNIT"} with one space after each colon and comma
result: {"value": 0.9, "unit": "MPa"}
